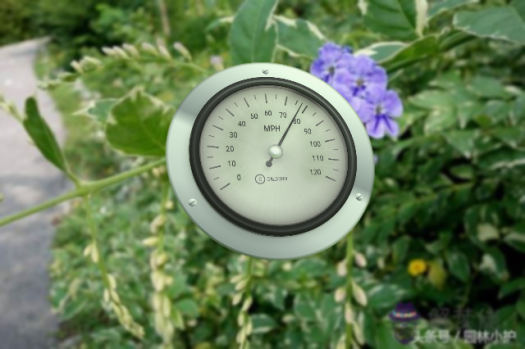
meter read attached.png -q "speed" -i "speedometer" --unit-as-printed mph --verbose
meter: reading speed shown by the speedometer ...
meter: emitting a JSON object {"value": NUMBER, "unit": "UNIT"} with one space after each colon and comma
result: {"value": 77.5, "unit": "mph"}
